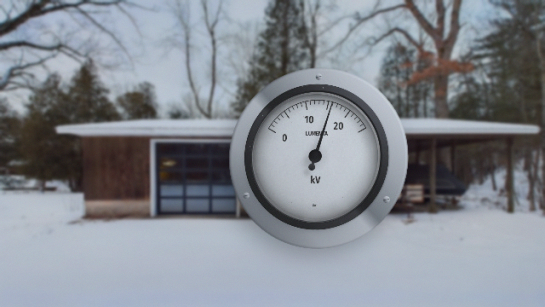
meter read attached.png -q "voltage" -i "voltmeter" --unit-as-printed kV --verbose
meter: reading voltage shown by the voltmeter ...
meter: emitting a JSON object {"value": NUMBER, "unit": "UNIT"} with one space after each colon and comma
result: {"value": 16, "unit": "kV"}
